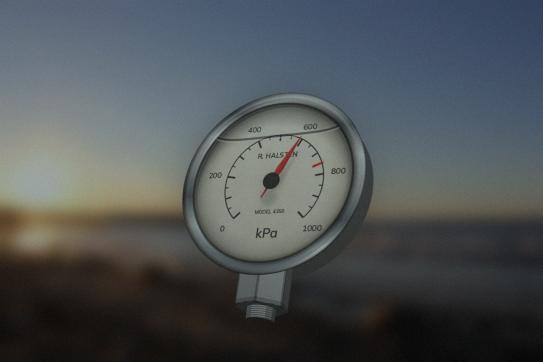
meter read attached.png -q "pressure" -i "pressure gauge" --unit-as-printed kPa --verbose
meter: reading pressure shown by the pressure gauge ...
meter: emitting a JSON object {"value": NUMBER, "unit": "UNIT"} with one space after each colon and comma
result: {"value": 600, "unit": "kPa"}
